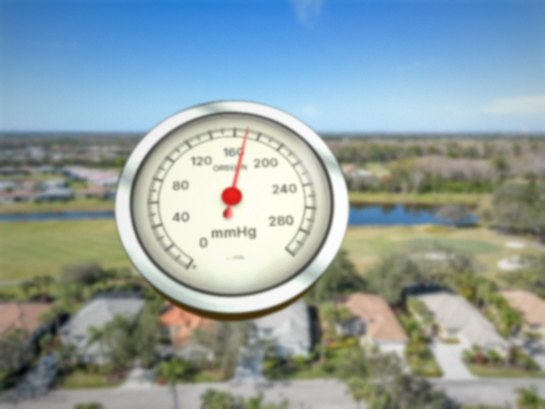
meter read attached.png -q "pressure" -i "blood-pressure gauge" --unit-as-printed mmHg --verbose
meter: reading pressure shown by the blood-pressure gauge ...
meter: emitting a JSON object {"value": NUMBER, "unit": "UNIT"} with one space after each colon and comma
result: {"value": 170, "unit": "mmHg"}
